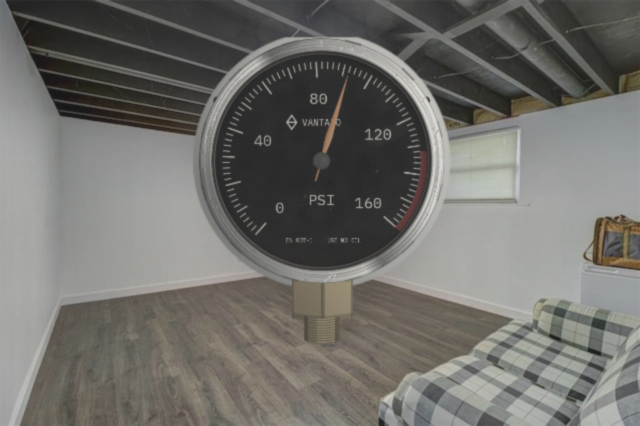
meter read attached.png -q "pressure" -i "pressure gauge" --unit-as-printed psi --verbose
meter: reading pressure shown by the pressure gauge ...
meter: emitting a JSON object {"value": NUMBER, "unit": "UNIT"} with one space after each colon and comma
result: {"value": 92, "unit": "psi"}
